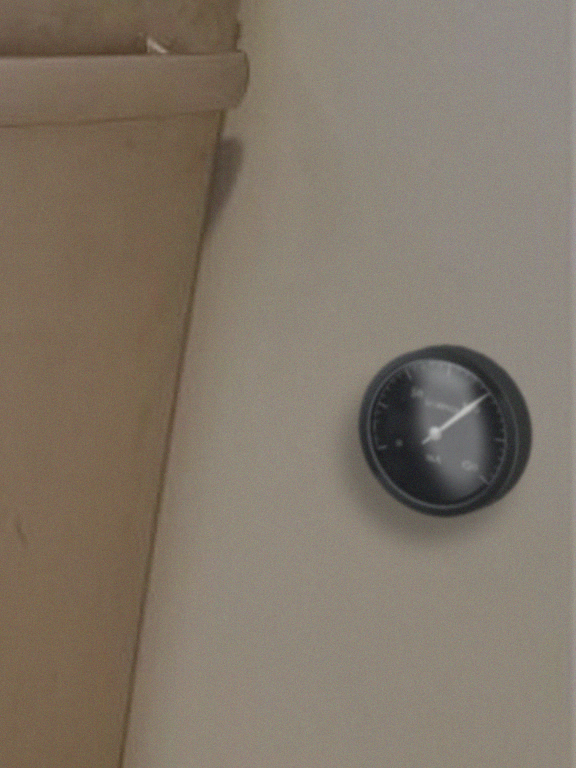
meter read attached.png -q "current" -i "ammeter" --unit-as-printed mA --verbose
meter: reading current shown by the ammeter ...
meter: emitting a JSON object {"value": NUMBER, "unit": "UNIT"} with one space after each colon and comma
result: {"value": 100, "unit": "mA"}
